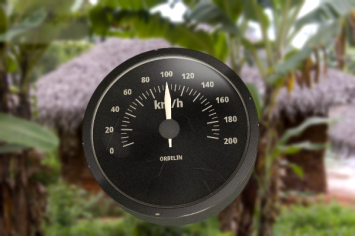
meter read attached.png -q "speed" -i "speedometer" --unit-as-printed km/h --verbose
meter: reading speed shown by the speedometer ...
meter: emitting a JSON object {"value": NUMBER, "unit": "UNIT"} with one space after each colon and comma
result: {"value": 100, "unit": "km/h"}
